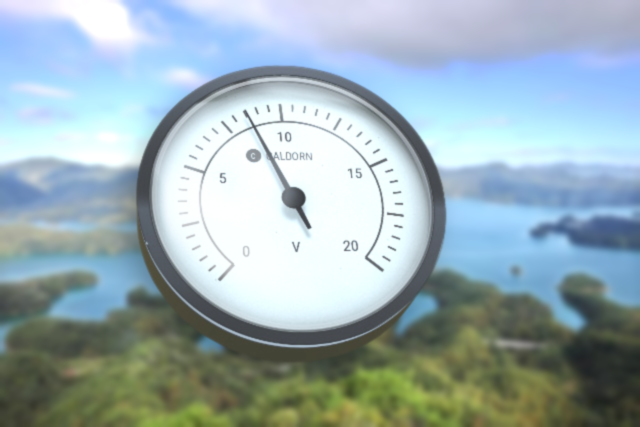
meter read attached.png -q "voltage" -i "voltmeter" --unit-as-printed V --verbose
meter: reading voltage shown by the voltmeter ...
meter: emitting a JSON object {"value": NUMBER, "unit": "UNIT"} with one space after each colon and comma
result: {"value": 8.5, "unit": "V"}
